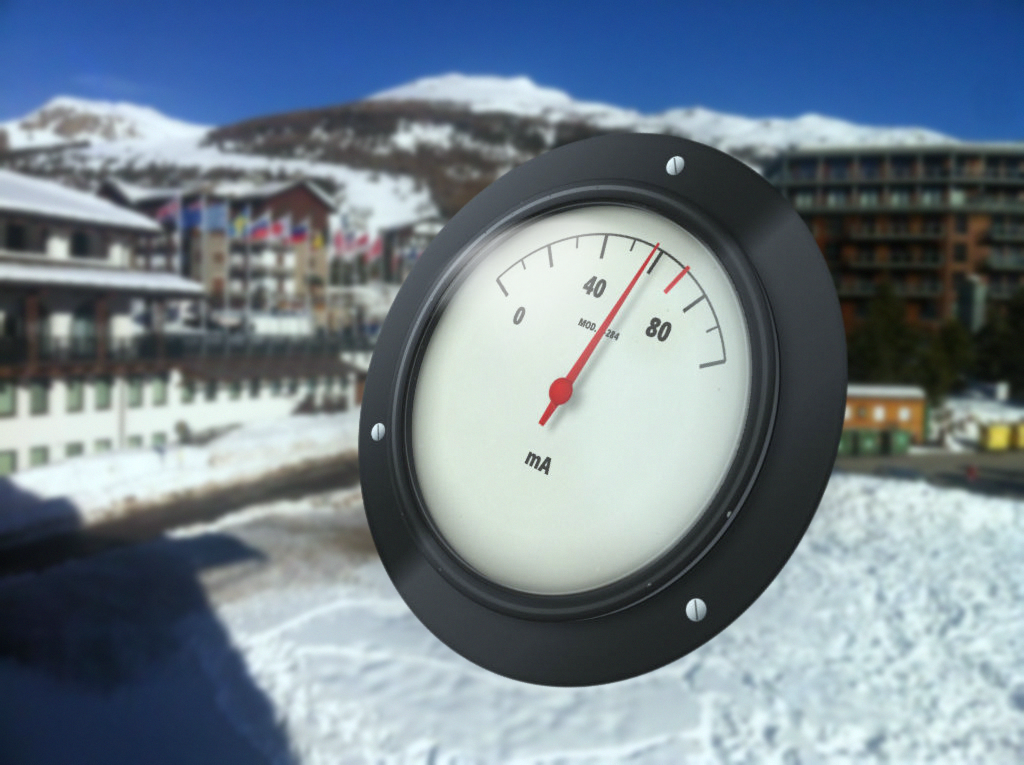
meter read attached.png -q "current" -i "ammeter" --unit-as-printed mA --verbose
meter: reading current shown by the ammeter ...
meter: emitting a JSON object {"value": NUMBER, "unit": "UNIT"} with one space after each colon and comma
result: {"value": 60, "unit": "mA"}
